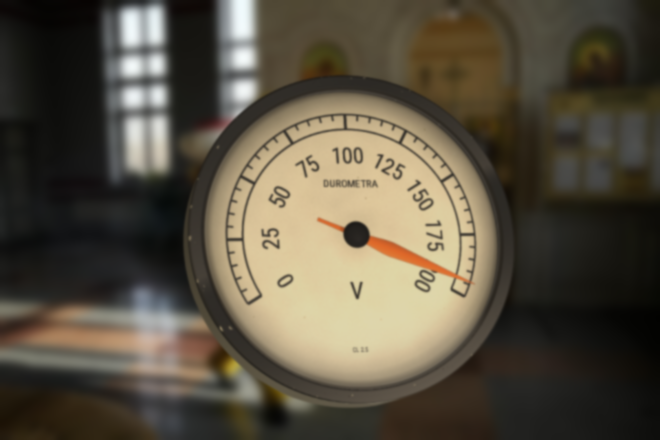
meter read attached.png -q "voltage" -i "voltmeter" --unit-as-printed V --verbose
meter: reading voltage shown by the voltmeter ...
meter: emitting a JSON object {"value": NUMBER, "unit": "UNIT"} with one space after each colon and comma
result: {"value": 195, "unit": "V"}
